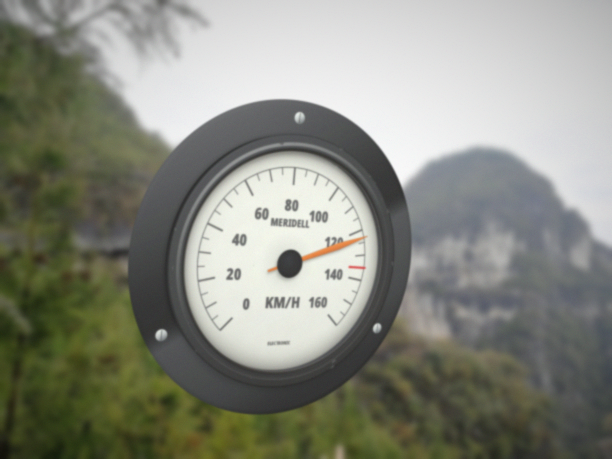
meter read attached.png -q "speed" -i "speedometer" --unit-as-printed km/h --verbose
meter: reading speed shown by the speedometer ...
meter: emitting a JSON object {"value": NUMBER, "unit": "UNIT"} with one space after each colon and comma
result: {"value": 122.5, "unit": "km/h"}
